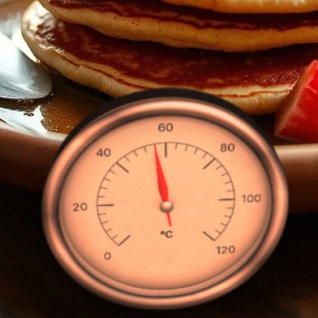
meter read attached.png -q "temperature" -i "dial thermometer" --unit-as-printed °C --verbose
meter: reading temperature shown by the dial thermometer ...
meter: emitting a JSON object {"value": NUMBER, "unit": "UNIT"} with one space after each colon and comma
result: {"value": 56, "unit": "°C"}
